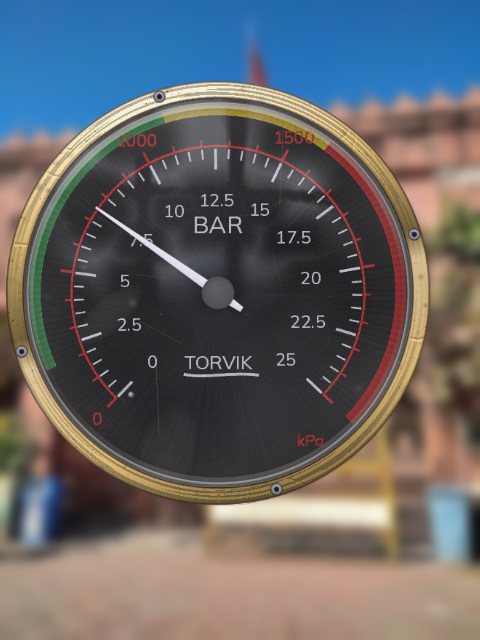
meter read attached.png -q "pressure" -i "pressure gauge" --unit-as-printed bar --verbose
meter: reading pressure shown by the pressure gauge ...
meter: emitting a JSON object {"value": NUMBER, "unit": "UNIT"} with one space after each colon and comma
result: {"value": 7.5, "unit": "bar"}
